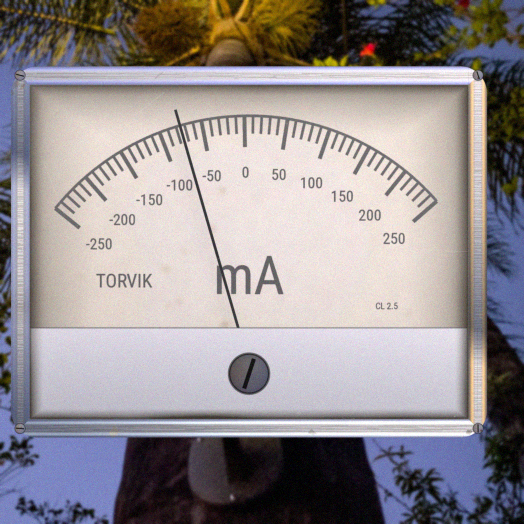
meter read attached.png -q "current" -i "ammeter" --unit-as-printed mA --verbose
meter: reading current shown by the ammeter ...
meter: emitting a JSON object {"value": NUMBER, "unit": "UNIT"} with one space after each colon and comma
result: {"value": -75, "unit": "mA"}
